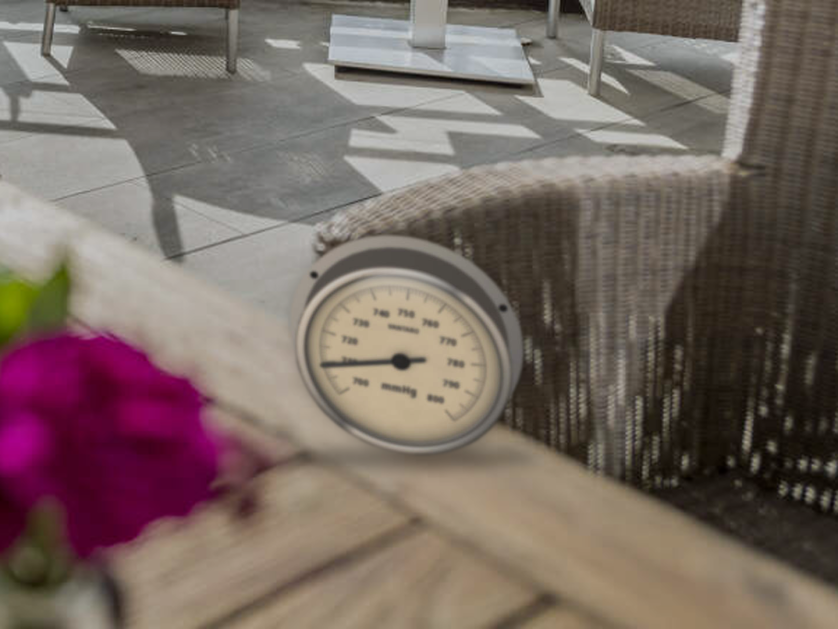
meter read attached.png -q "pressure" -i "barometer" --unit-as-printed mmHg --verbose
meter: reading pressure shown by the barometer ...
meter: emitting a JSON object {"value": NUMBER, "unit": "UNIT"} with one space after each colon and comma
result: {"value": 710, "unit": "mmHg"}
